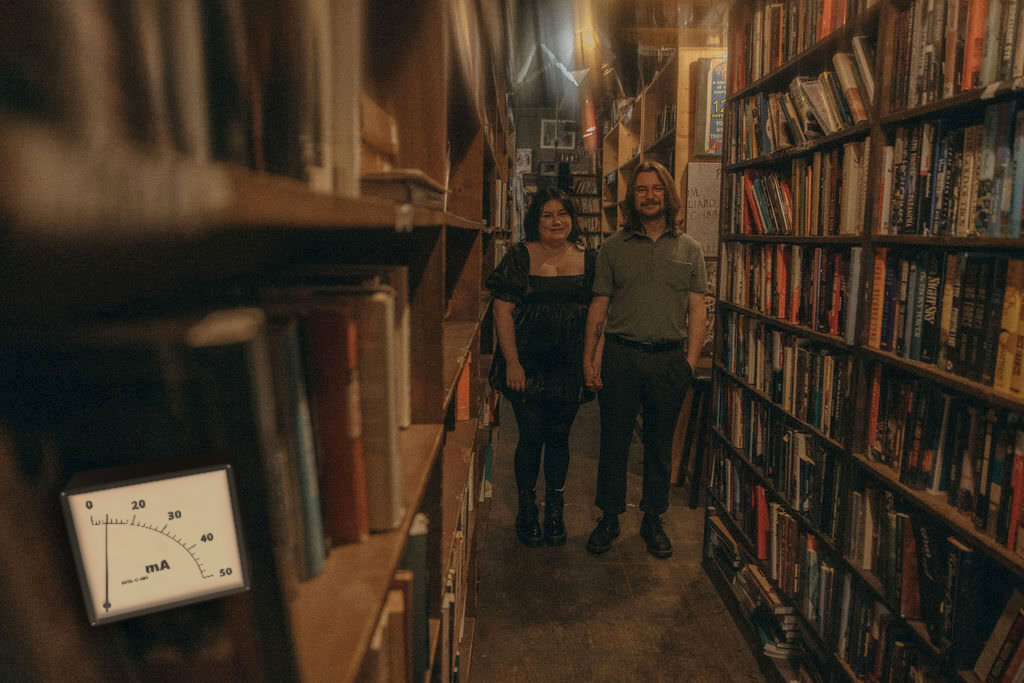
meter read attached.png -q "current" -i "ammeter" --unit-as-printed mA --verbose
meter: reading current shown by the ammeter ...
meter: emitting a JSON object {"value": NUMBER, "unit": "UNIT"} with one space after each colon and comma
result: {"value": 10, "unit": "mA"}
